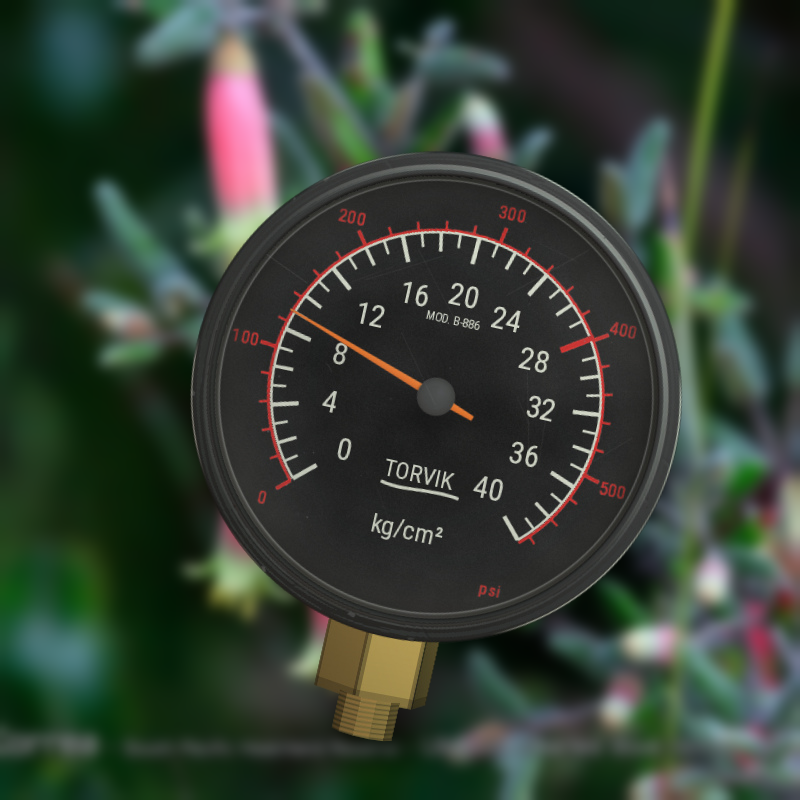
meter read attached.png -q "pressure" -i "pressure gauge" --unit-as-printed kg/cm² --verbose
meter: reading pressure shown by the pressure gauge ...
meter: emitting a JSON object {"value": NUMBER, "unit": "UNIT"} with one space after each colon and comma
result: {"value": 9, "unit": "kg/cm²"}
